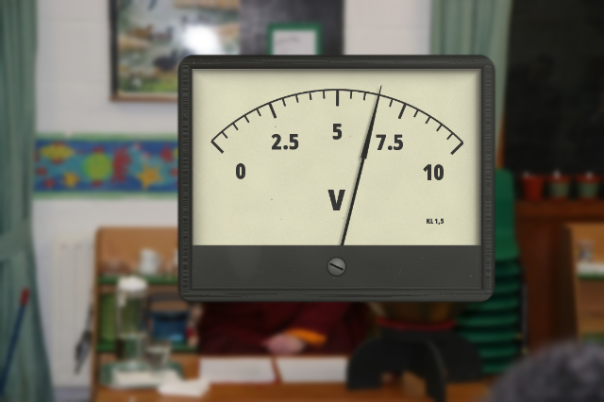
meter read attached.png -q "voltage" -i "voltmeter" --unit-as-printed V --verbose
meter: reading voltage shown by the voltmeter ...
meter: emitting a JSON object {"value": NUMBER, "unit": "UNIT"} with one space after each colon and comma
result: {"value": 6.5, "unit": "V"}
